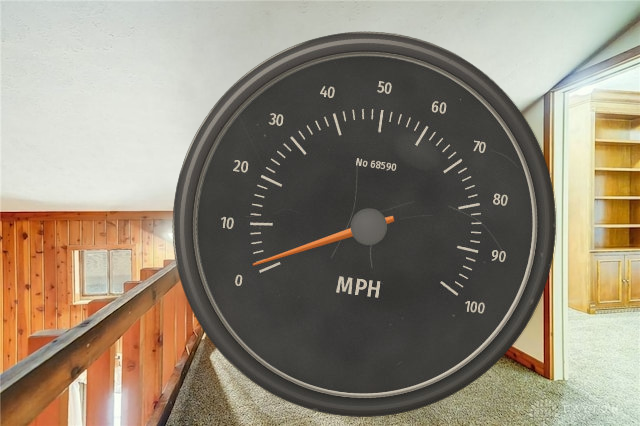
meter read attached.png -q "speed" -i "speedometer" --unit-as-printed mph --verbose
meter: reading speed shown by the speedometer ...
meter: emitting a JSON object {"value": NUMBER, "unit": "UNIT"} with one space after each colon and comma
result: {"value": 2, "unit": "mph"}
